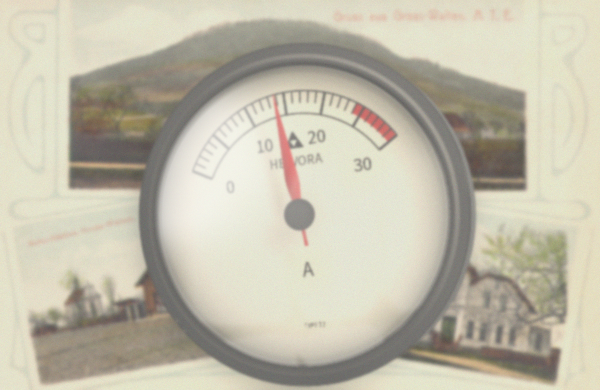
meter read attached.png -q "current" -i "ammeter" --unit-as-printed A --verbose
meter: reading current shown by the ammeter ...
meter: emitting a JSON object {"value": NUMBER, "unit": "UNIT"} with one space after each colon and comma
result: {"value": 14, "unit": "A"}
